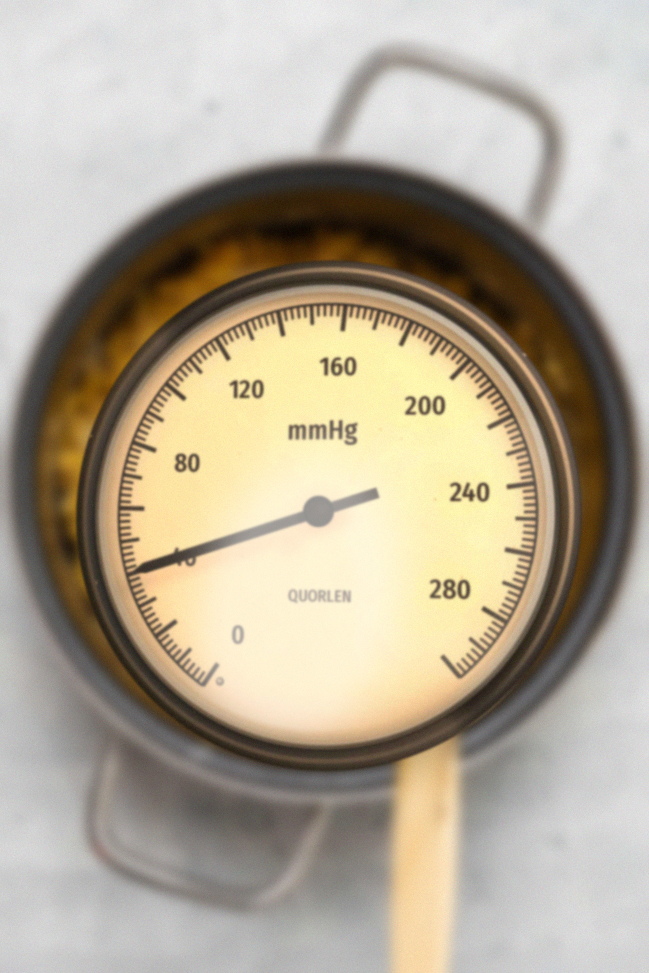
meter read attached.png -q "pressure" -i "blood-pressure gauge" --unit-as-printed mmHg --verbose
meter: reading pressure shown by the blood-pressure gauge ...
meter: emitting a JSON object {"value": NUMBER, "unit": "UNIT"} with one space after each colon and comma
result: {"value": 40, "unit": "mmHg"}
